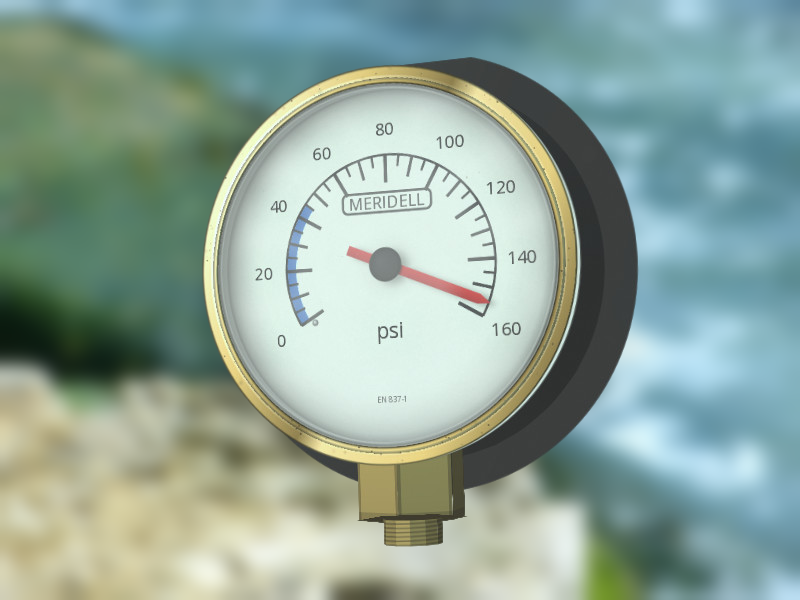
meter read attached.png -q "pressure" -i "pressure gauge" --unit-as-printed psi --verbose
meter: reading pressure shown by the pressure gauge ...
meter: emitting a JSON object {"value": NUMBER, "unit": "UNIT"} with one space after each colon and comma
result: {"value": 155, "unit": "psi"}
